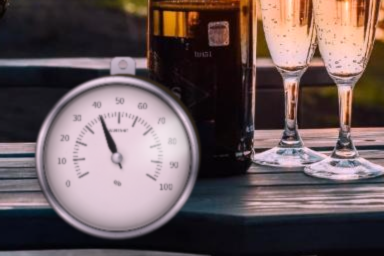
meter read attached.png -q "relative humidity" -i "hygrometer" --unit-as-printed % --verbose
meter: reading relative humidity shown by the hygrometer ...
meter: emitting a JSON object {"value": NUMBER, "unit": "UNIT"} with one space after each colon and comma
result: {"value": 40, "unit": "%"}
